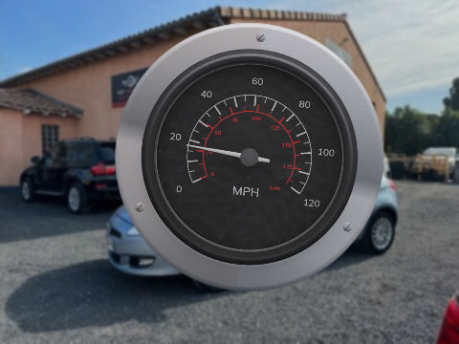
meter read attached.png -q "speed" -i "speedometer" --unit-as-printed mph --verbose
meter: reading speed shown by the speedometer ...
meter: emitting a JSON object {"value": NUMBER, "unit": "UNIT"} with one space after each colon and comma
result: {"value": 17.5, "unit": "mph"}
